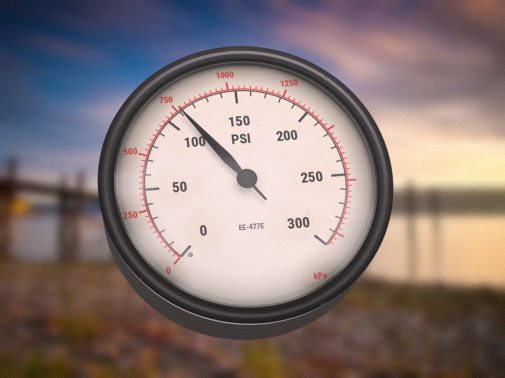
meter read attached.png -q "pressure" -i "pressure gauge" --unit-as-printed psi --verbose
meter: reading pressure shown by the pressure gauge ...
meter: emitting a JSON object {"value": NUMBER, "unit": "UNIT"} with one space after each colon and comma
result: {"value": 110, "unit": "psi"}
